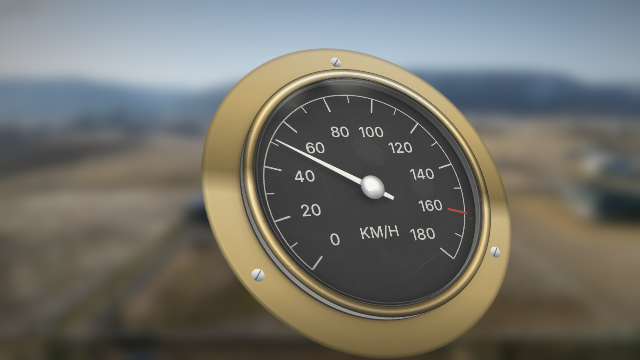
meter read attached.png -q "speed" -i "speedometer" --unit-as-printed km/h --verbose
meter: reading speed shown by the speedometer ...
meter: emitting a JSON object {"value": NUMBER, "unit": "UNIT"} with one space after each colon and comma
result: {"value": 50, "unit": "km/h"}
